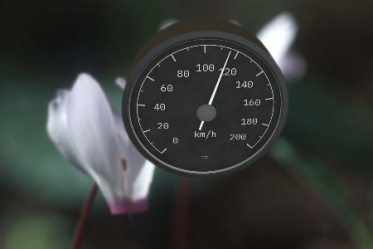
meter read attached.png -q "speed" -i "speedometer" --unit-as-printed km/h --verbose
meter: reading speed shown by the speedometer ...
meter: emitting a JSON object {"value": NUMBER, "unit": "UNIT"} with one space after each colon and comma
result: {"value": 115, "unit": "km/h"}
